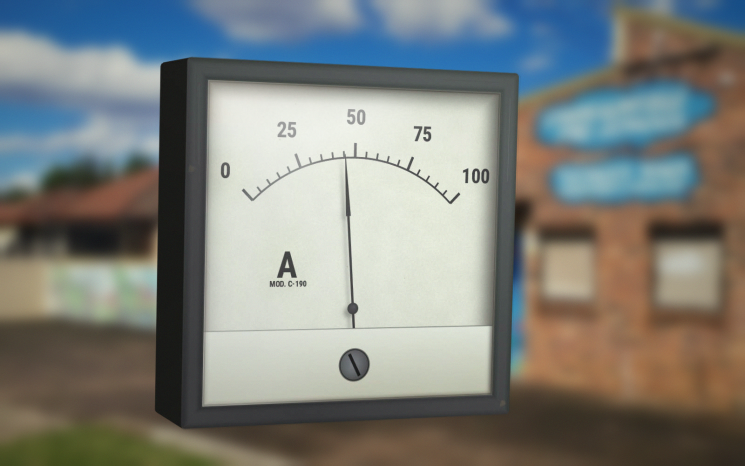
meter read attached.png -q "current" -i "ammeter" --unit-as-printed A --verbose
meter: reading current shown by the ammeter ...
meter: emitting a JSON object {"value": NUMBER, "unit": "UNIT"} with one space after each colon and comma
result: {"value": 45, "unit": "A"}
